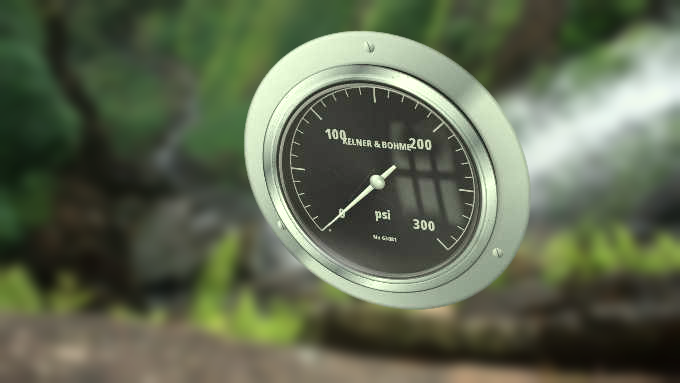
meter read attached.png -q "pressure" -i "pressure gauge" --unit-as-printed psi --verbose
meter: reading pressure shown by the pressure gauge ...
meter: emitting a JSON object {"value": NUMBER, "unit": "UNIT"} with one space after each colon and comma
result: {"value": 0, "unit": "psi"}
